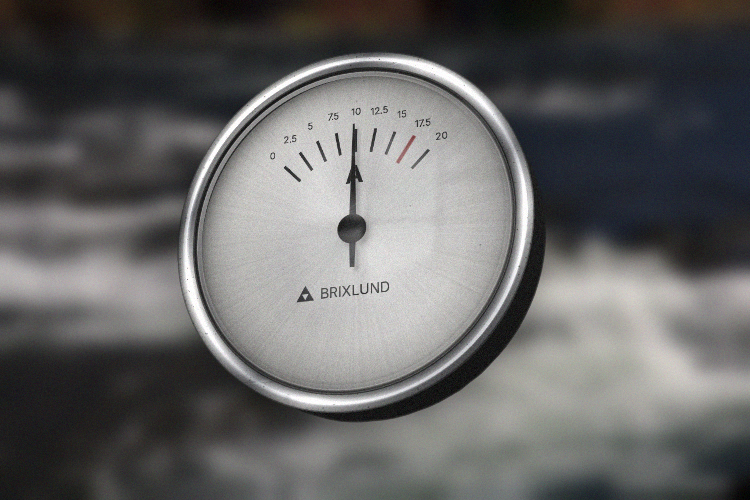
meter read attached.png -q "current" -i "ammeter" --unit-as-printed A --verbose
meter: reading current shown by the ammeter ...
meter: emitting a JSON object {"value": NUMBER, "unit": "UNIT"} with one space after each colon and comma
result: {"value": 10, "unit": "A"}
